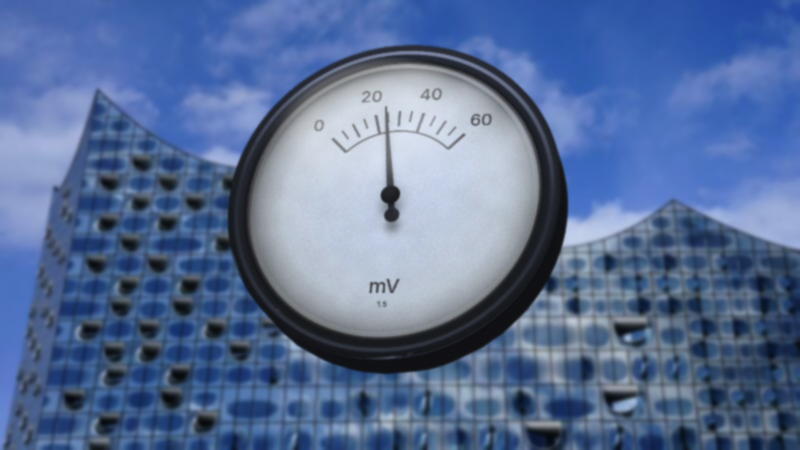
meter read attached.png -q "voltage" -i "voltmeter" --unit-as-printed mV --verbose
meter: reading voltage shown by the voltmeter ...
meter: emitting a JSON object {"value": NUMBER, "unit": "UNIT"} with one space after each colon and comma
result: {"value": 25, "unit": "mV"}
